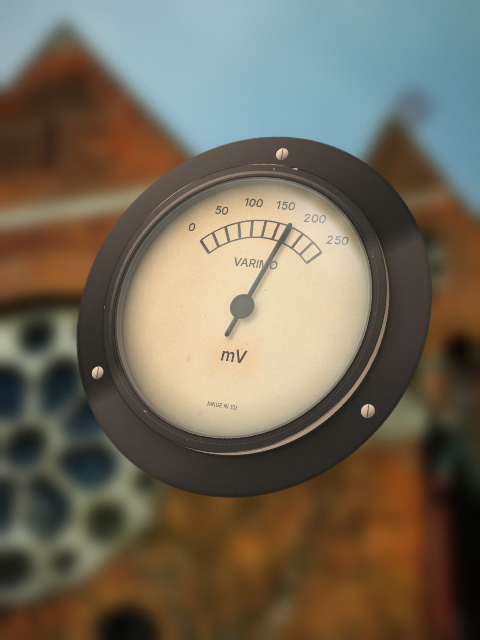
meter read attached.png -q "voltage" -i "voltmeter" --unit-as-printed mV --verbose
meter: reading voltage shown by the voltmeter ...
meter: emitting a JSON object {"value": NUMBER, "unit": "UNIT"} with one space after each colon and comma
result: {"value": 175, "unit": "mV"}
